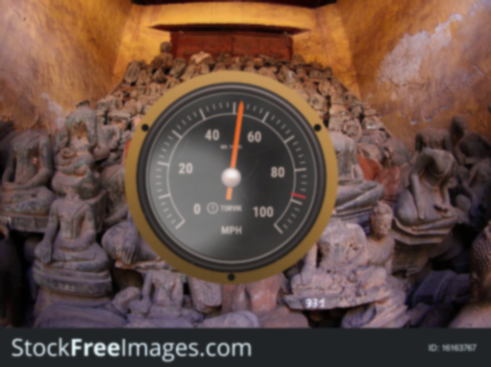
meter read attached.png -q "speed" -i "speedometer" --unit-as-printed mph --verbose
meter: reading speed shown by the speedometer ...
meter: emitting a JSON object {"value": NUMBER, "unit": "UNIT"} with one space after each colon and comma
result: {"value": 52, "unit": "mph"}
